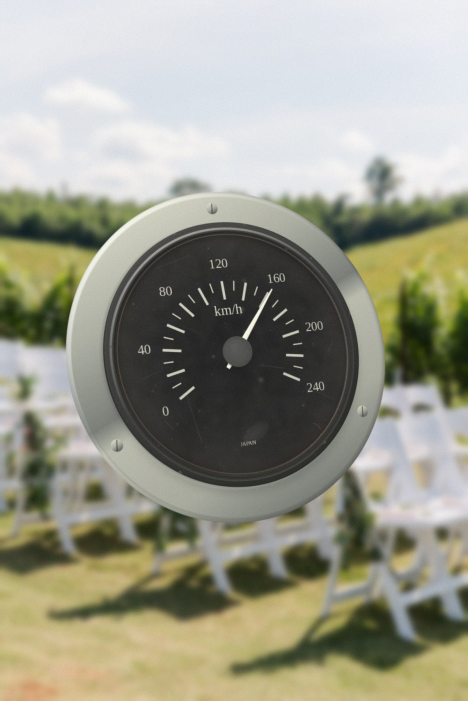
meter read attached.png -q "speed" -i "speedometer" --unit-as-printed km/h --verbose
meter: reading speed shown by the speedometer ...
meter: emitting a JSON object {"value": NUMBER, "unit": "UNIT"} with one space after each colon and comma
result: {"value": 160, "unit": "km/h"}
